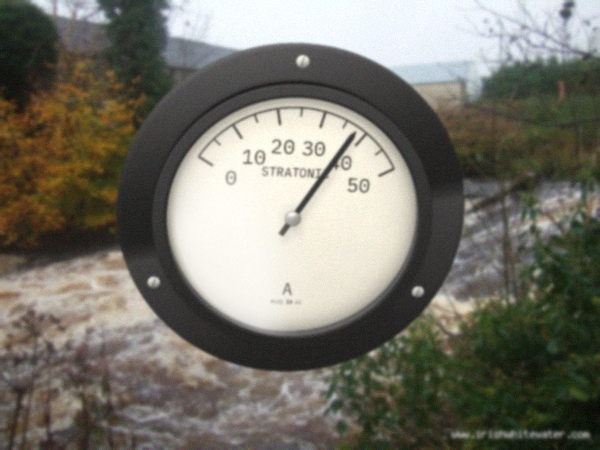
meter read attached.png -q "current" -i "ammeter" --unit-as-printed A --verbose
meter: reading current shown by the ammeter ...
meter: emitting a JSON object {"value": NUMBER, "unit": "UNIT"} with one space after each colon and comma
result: {"value": 37.5, "unit": "A"}
